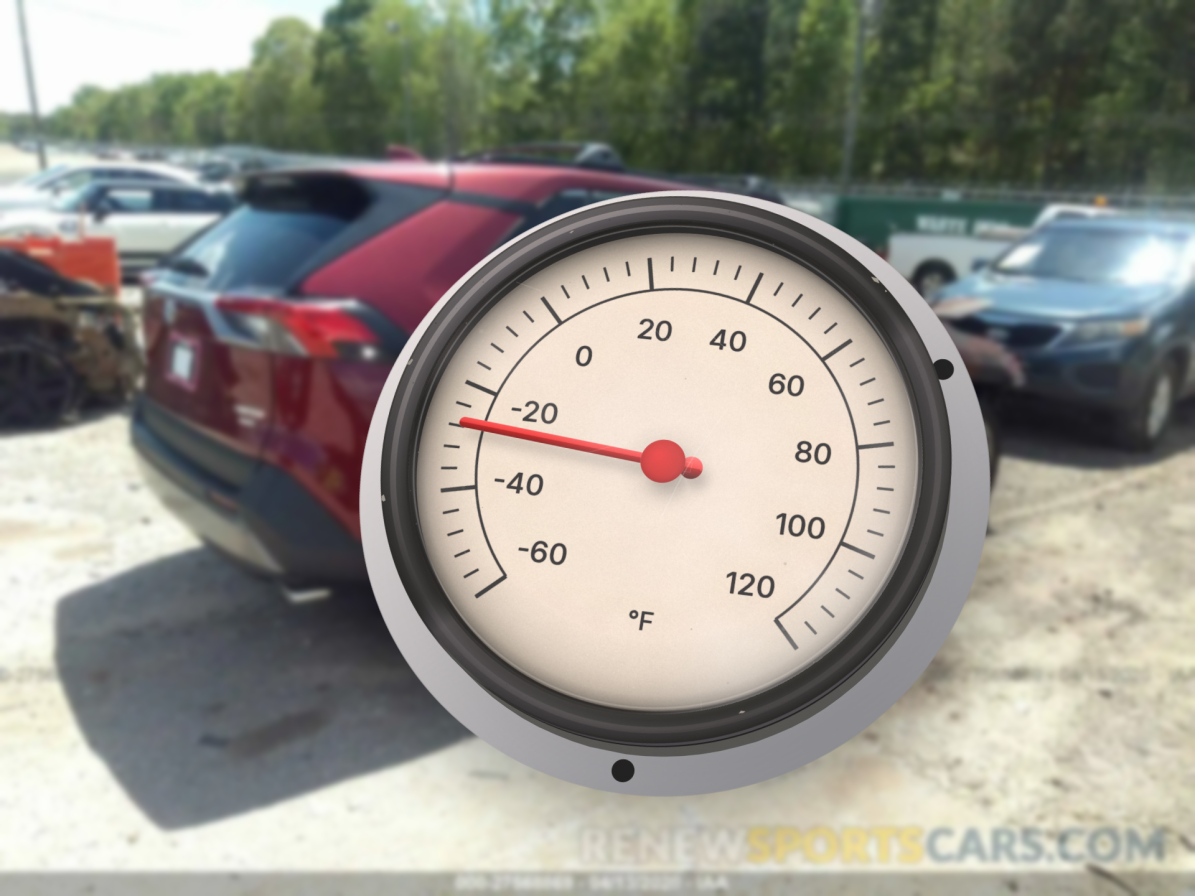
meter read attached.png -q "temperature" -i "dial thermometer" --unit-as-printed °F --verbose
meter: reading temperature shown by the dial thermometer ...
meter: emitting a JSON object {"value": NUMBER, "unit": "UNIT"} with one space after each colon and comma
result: {"value": -28, "unit": "°F"}
